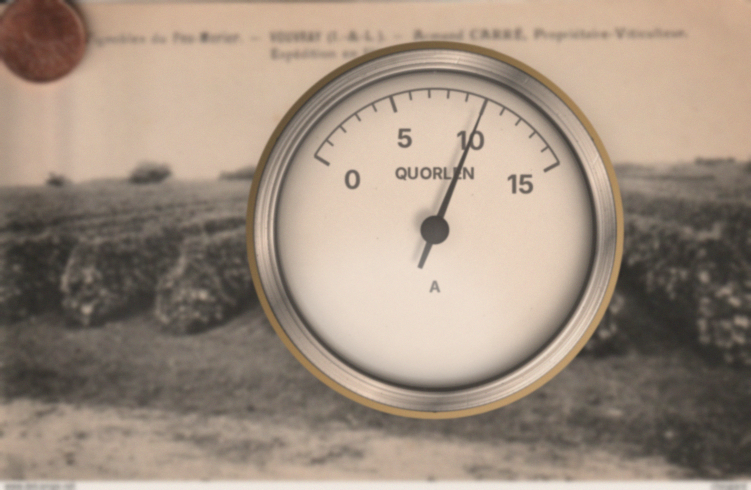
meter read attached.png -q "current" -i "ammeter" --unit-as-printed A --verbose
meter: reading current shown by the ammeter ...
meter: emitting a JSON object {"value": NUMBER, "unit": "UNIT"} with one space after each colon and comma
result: {"value": 10, "unit": "A"}
